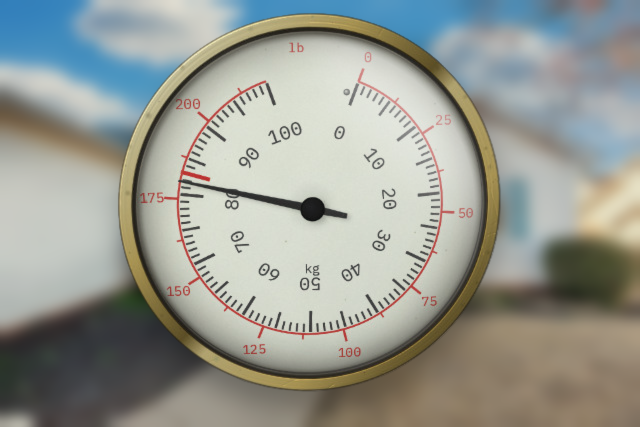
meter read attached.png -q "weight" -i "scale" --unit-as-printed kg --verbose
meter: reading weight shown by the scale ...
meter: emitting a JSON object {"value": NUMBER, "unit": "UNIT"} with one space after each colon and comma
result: {"value": 82, "unit": "kg"}
